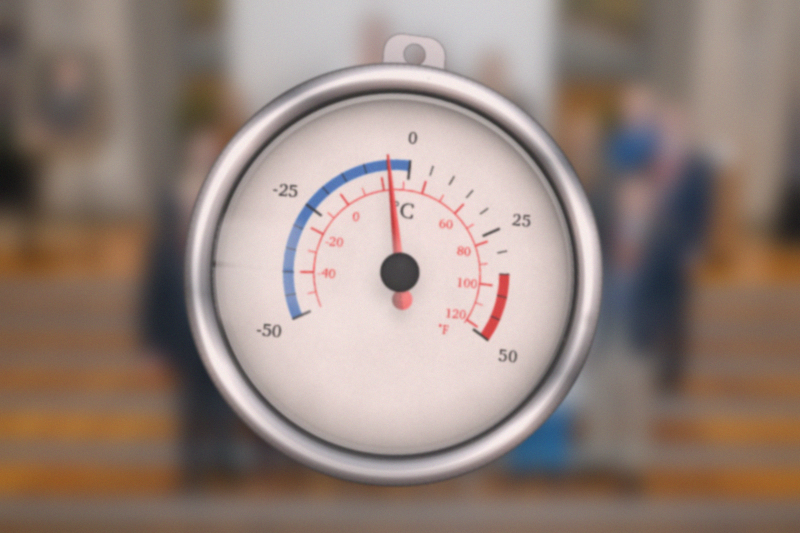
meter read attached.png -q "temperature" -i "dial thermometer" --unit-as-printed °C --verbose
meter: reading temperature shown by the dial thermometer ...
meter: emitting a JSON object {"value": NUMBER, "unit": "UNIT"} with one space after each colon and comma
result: {"value": -5, "unit": "°C"}
